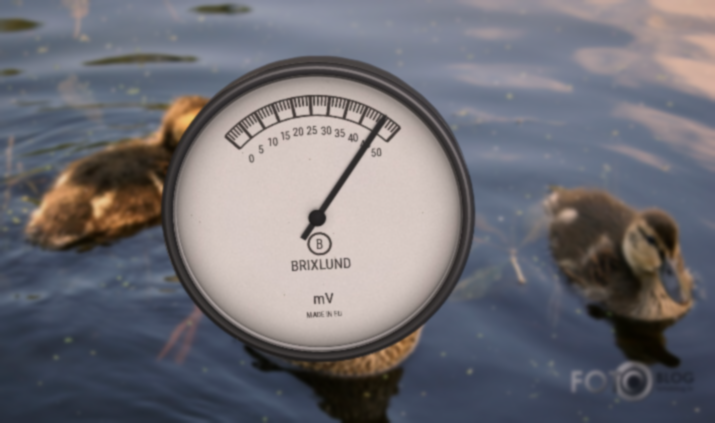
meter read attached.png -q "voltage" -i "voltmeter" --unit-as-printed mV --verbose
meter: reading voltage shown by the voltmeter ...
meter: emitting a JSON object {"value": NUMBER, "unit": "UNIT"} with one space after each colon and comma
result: {"value": 45, "unit": "mV"}
